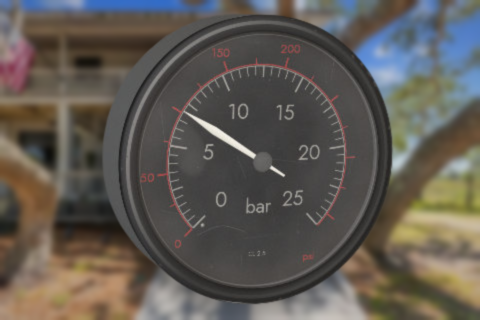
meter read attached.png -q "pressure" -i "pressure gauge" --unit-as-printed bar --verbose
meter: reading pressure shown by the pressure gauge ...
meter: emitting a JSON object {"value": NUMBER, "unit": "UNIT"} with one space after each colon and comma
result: {"value": 7, "unit": "bar"}
